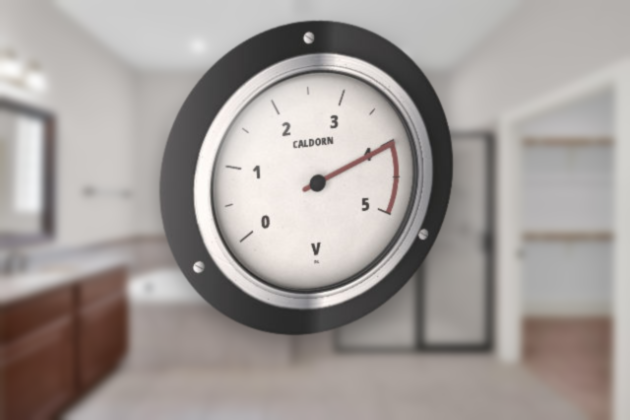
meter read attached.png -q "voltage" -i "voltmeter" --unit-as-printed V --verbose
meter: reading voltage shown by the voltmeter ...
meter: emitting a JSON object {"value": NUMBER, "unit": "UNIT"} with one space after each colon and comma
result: {"value": 4, "unit": "V"}
